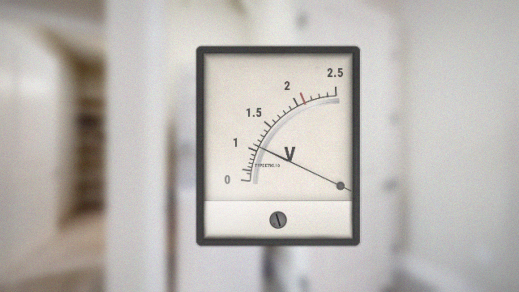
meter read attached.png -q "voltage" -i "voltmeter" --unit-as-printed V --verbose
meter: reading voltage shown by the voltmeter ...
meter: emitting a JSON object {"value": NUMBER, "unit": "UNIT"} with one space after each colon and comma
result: {"value": 1.1, "unit": "V"}
